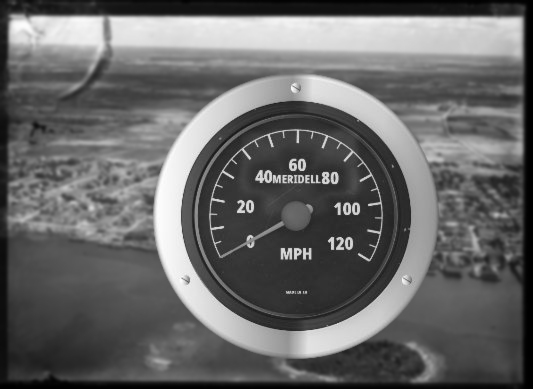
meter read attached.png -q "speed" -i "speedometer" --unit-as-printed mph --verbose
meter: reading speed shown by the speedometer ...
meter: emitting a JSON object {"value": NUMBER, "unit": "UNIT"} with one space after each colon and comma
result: {"value": 0, "unit": "mph"}
